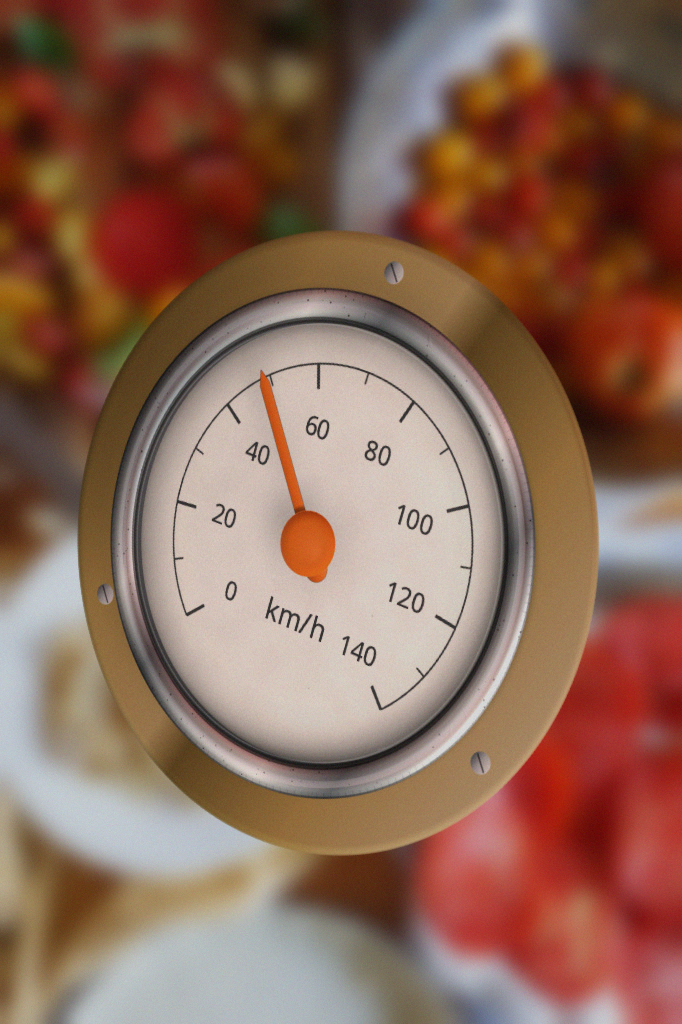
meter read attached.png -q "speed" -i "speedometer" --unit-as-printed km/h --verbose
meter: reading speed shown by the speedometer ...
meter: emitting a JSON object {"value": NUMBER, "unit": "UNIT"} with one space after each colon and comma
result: {"value": 50, "unit": "km/h"}
